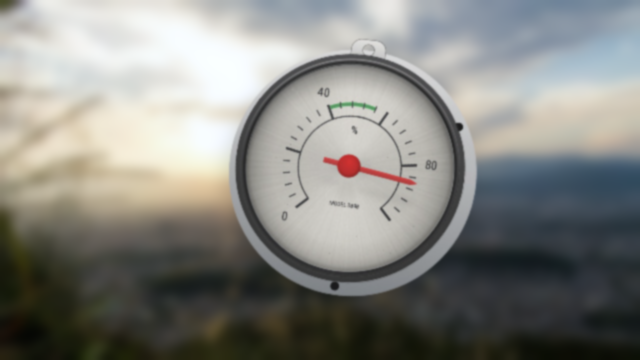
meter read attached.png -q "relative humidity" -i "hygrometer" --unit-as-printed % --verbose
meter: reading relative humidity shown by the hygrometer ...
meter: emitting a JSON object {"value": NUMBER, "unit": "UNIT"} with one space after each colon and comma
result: {"value": 86, "unit": "%"}
